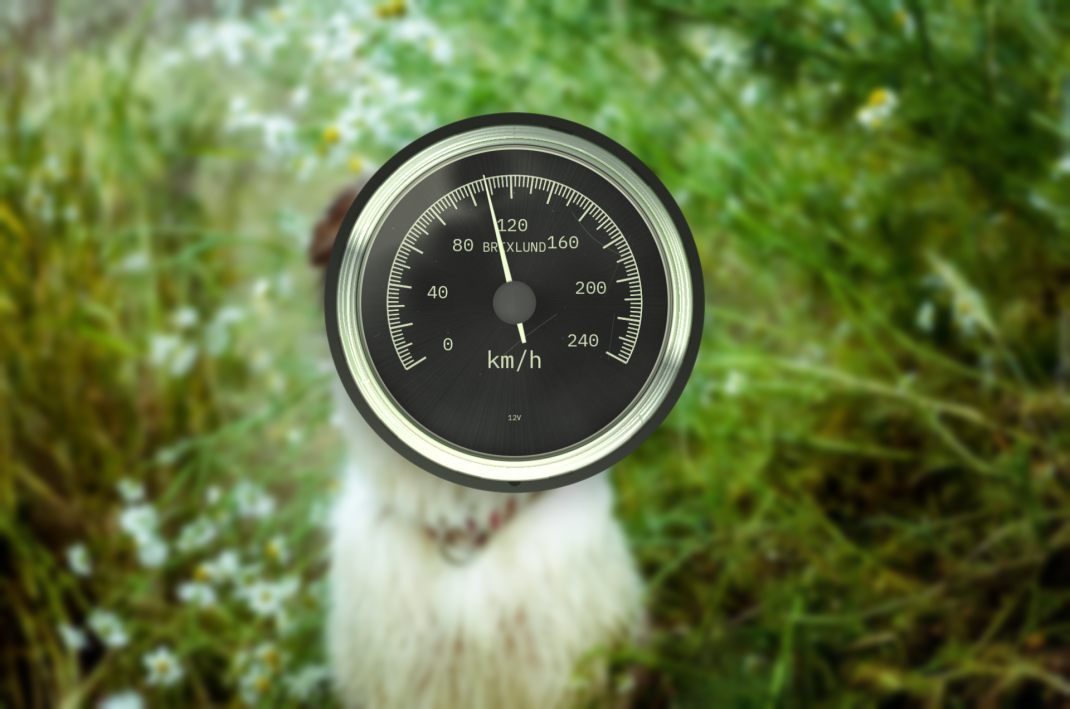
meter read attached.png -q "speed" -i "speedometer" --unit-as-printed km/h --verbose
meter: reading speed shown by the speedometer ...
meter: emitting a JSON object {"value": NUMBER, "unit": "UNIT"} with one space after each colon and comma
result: {"value": 108, "unit": "km/h"}
